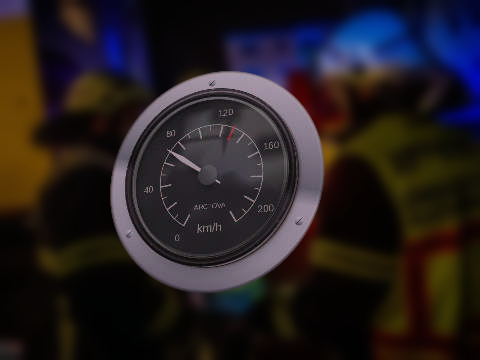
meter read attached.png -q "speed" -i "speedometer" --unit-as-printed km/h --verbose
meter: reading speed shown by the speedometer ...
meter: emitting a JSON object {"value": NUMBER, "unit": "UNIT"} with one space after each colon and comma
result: {"value": 70, "unit": "km/h"}
